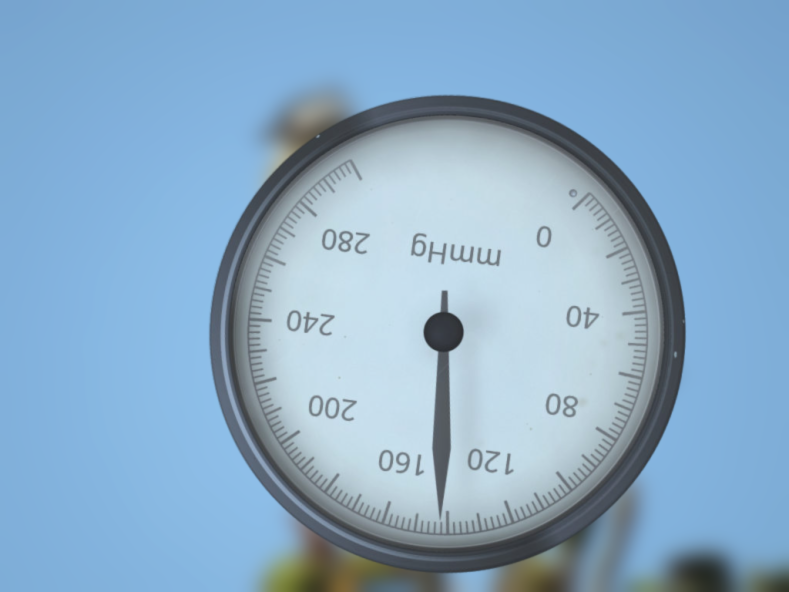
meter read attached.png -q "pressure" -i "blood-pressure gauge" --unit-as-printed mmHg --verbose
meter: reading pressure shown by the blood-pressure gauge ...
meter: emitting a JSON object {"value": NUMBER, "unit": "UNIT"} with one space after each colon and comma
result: {"value": 142, "unit": "mmHg"}
